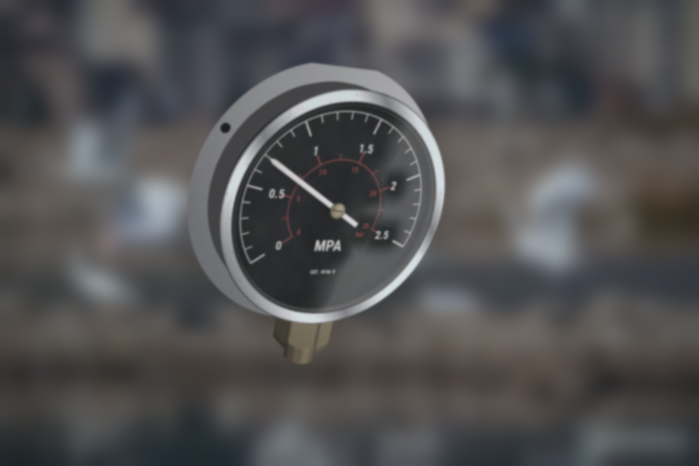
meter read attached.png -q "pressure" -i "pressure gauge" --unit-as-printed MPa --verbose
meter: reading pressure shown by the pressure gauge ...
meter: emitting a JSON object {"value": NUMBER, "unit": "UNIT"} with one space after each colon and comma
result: {"value": 0.7, "unit": "MPa"}
